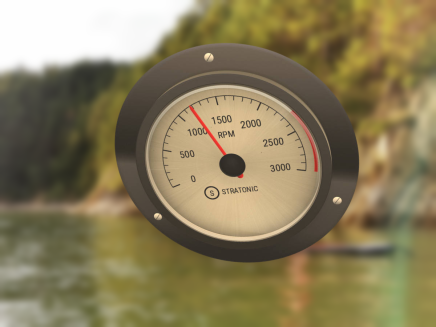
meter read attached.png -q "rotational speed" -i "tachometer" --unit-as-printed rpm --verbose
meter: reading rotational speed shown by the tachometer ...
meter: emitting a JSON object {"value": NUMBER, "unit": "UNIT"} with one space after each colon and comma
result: {"value": 1200, "unit": "rpm"}
